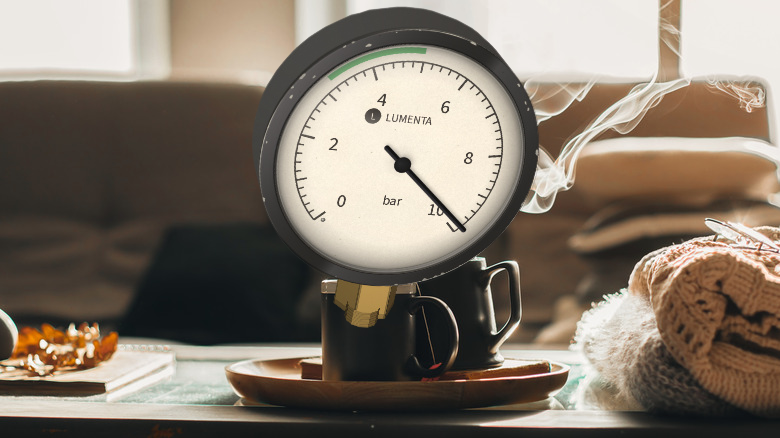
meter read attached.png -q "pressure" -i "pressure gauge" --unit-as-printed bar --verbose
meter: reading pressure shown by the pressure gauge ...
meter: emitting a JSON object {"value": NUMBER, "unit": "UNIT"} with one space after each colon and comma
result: {"value": 9.8, "unit": "bar"}
